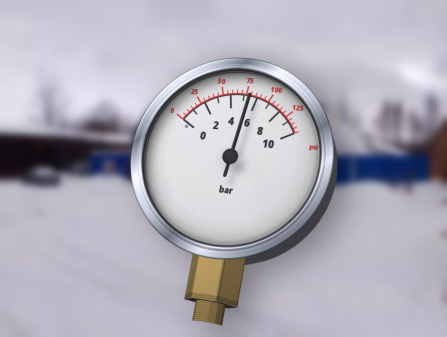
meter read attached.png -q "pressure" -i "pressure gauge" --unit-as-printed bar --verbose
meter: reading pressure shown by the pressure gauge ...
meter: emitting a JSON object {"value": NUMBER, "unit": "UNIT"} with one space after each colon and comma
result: {"value": 5.5, "unit": "bar"}
